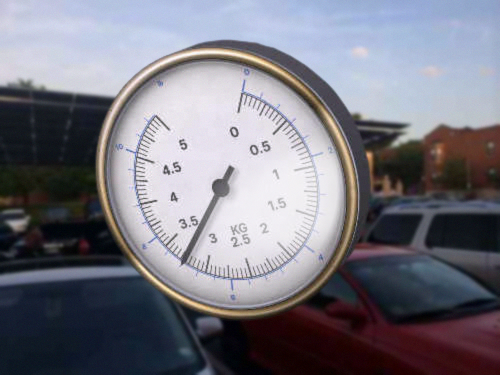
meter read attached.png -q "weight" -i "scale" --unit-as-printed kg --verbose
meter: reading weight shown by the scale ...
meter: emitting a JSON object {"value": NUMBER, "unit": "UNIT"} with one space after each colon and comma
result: {"value": 3.25, "unit": "kg"}
